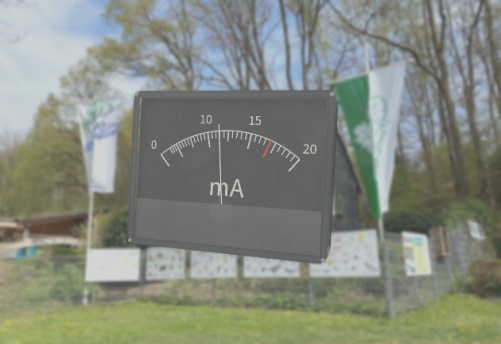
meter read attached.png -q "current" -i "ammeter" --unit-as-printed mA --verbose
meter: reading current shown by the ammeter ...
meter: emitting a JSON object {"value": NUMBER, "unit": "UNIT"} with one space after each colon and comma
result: {"value": 11.5, "unit": "mA"}
